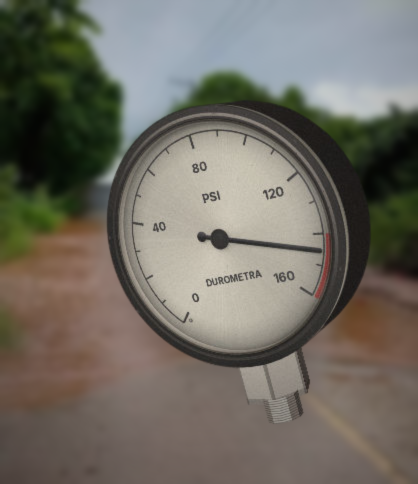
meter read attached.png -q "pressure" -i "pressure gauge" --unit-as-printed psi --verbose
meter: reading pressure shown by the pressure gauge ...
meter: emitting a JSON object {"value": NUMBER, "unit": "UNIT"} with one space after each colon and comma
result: {"value": 145, "unit": "psi"}
